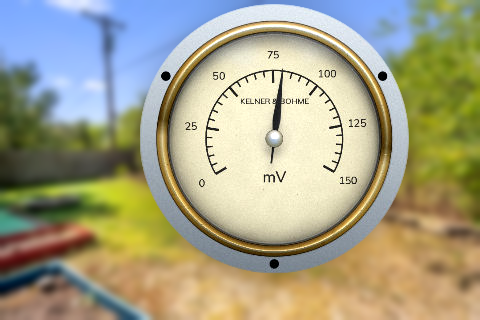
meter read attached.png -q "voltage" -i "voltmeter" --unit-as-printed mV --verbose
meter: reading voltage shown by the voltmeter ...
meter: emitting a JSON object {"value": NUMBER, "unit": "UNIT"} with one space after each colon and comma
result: {"value": 80, "unit": "mV"}
